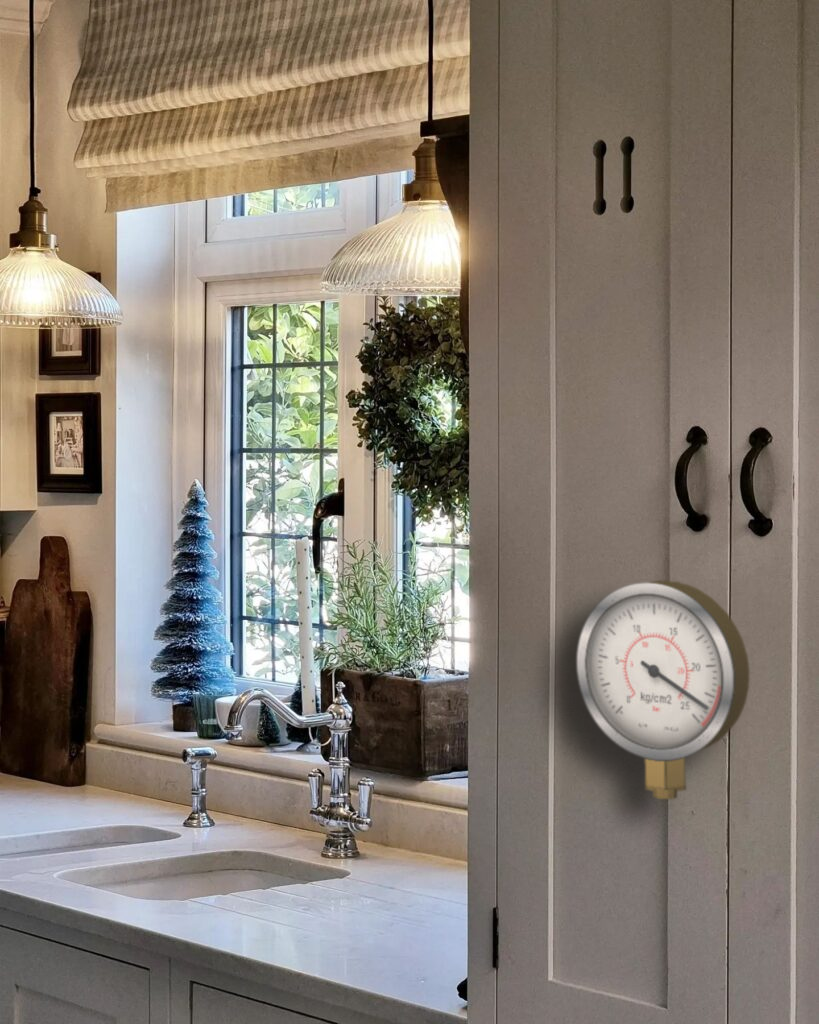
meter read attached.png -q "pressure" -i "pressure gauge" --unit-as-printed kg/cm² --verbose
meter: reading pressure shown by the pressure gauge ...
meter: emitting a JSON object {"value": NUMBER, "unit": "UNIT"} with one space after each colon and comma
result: {"value": 23.5, "unit": "kg/cm²"}
